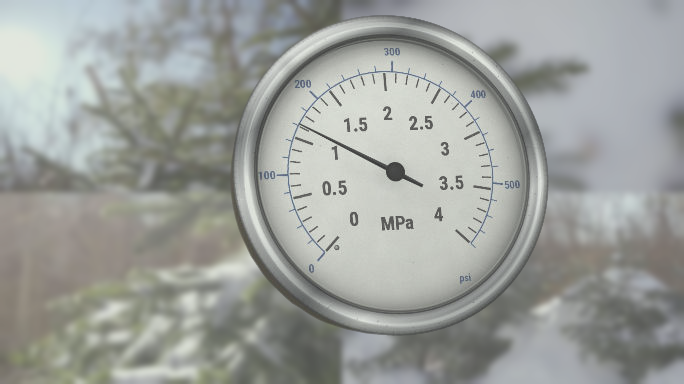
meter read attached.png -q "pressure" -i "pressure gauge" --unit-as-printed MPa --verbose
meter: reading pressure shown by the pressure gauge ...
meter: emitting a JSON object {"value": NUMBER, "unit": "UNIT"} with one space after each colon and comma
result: {"value": 1.1, "unit": "MPa"}
